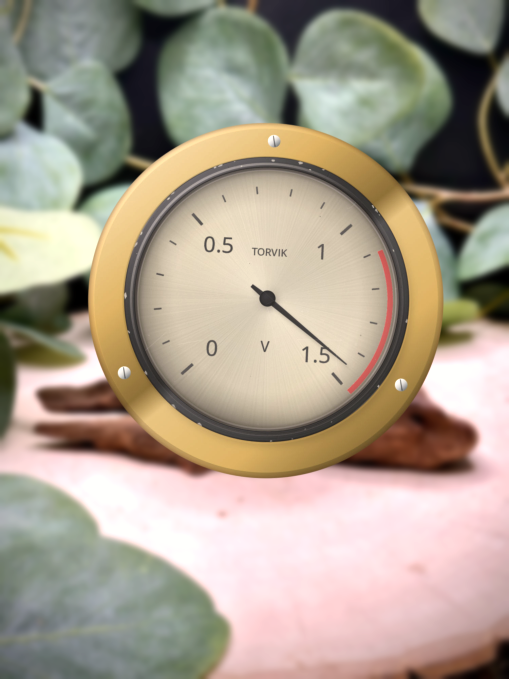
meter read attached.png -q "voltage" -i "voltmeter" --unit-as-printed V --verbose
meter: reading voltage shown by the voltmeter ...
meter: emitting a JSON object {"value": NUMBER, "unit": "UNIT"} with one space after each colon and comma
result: {"value": 1.45, "unit": "V"}
